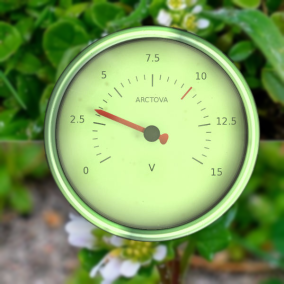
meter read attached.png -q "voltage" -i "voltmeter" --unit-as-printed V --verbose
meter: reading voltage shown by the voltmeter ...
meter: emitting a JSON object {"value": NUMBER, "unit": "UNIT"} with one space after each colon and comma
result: {"value": 3.25, "unit": "V"}
